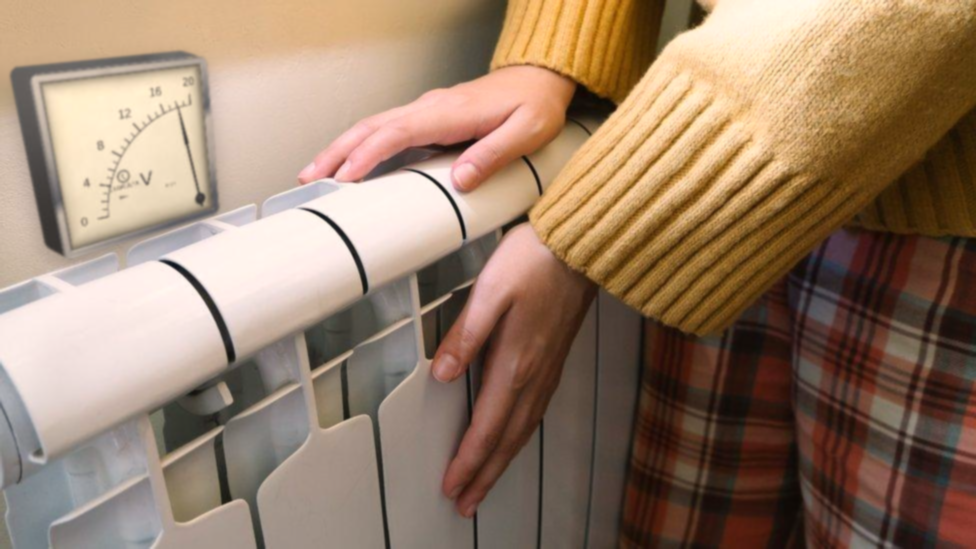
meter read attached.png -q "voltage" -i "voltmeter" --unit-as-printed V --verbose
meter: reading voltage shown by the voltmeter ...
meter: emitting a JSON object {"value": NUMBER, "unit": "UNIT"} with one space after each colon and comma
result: {"value": 18, "unit": "V"}
